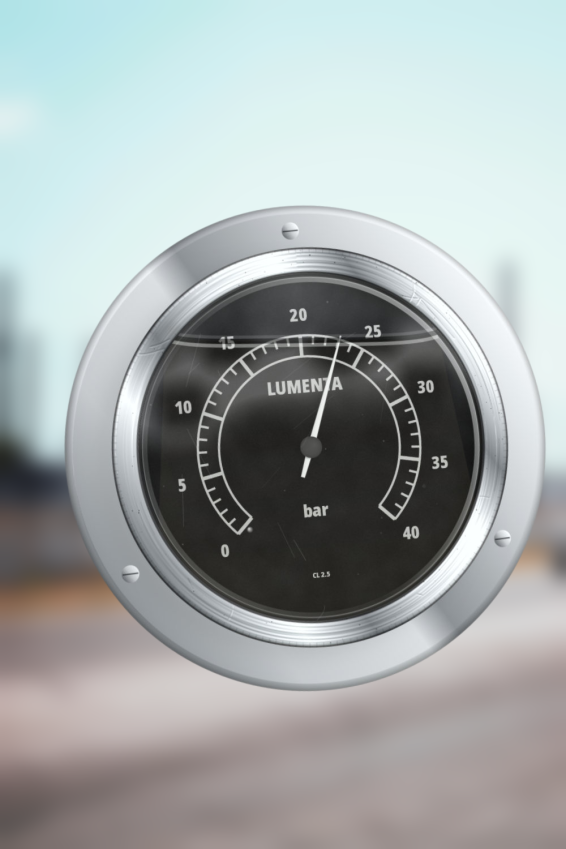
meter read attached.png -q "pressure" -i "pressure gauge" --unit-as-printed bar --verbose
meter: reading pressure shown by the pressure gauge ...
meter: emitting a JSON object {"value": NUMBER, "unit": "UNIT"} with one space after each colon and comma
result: {"value": 23, "unit": "bar"}
